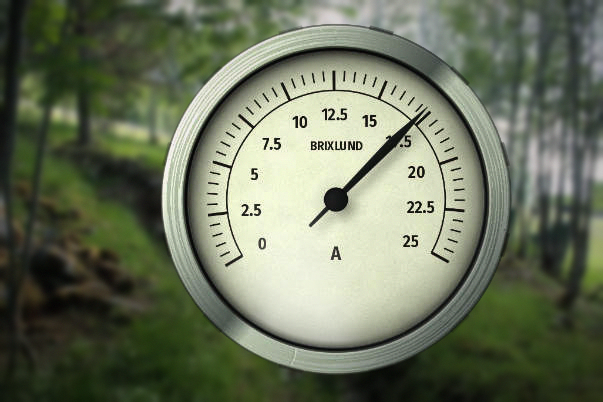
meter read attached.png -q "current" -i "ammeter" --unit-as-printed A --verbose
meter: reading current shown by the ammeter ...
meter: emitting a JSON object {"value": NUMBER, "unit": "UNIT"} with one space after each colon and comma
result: {"value": 17.25, "unit": "A"}
